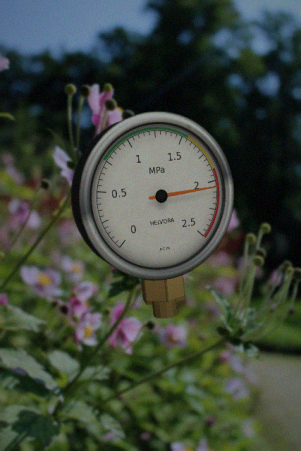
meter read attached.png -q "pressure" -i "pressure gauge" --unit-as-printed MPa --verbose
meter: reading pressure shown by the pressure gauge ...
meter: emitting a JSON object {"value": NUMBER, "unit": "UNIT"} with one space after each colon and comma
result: {"value": 2.05, "unit": "MPa"}
